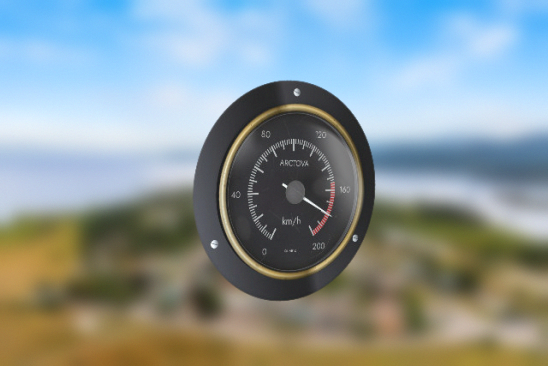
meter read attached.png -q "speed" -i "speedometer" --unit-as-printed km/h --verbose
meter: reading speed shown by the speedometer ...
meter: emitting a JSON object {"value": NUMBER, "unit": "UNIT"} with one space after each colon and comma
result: {"value": 180, "unit": "km/h"}
